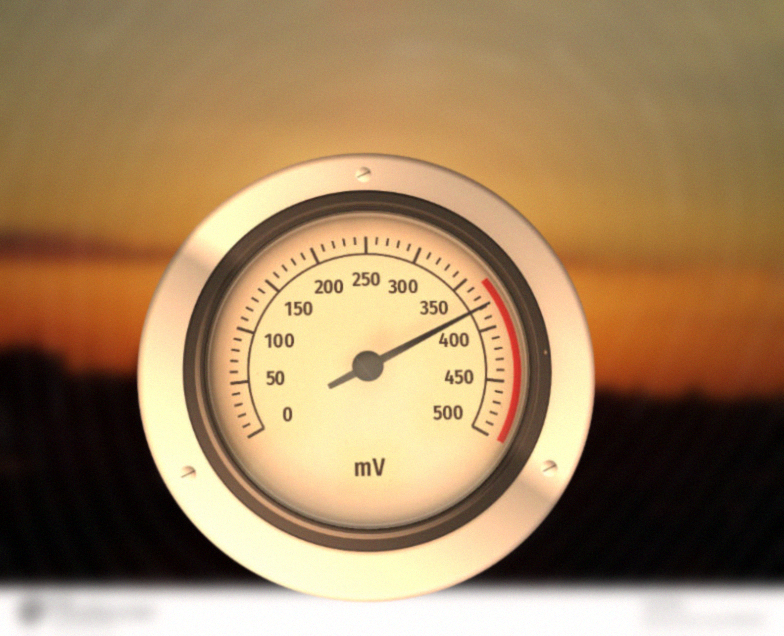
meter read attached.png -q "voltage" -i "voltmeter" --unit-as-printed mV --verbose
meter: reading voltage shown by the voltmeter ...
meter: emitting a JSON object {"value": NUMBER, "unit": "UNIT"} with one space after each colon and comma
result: {"value": 380, "unit": "mV"}
